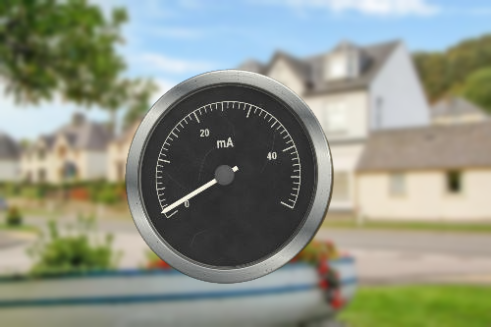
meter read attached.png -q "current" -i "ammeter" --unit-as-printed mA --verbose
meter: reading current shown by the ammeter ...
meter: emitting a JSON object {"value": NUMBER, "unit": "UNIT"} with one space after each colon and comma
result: {"value": 1, "unit": "mA"}
